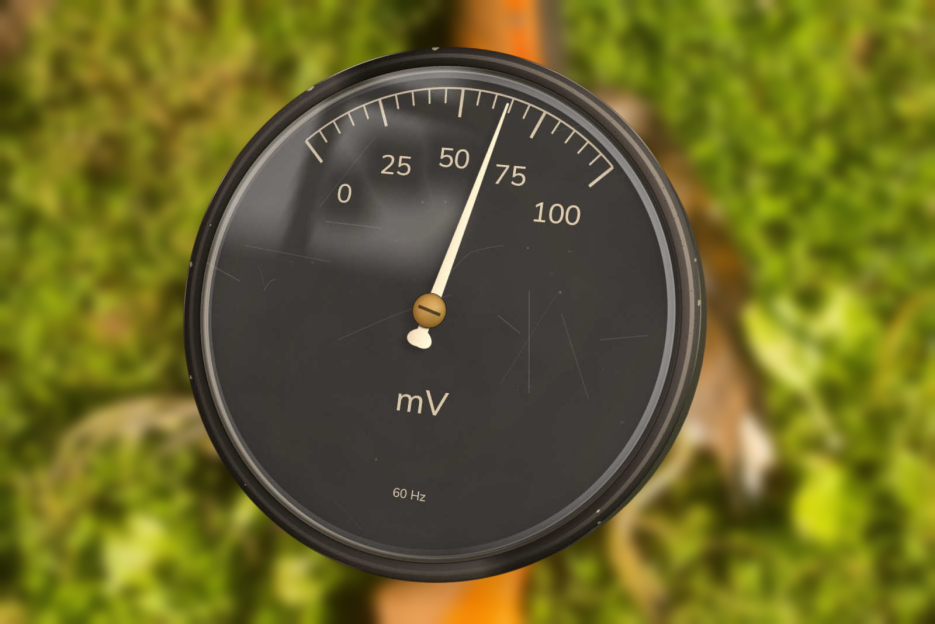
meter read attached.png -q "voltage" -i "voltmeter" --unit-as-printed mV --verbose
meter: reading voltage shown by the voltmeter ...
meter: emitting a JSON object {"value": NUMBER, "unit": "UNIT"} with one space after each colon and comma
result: {"value": 65, "unit": "mV"}
